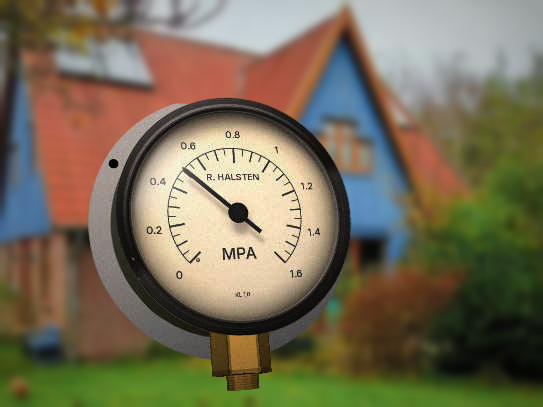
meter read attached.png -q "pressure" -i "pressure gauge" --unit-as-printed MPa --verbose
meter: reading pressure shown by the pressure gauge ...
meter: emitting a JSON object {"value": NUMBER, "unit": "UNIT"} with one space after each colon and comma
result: {"value": 0.5, "unit": "MPa"}
